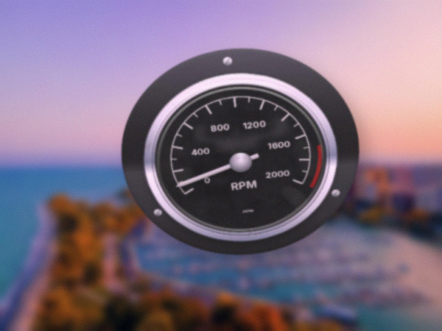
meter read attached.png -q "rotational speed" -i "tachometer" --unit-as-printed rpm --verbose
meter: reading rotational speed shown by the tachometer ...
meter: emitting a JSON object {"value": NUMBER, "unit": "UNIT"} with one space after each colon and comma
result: {"value": 100, "unit": "rpm"}
